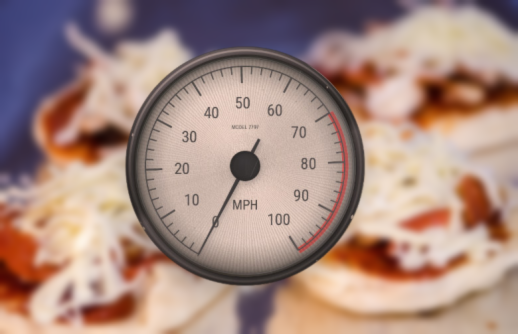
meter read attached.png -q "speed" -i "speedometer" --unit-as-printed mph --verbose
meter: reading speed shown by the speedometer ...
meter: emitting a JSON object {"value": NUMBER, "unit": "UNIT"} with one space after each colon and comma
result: {"value": 0, "unit": "mph"}
